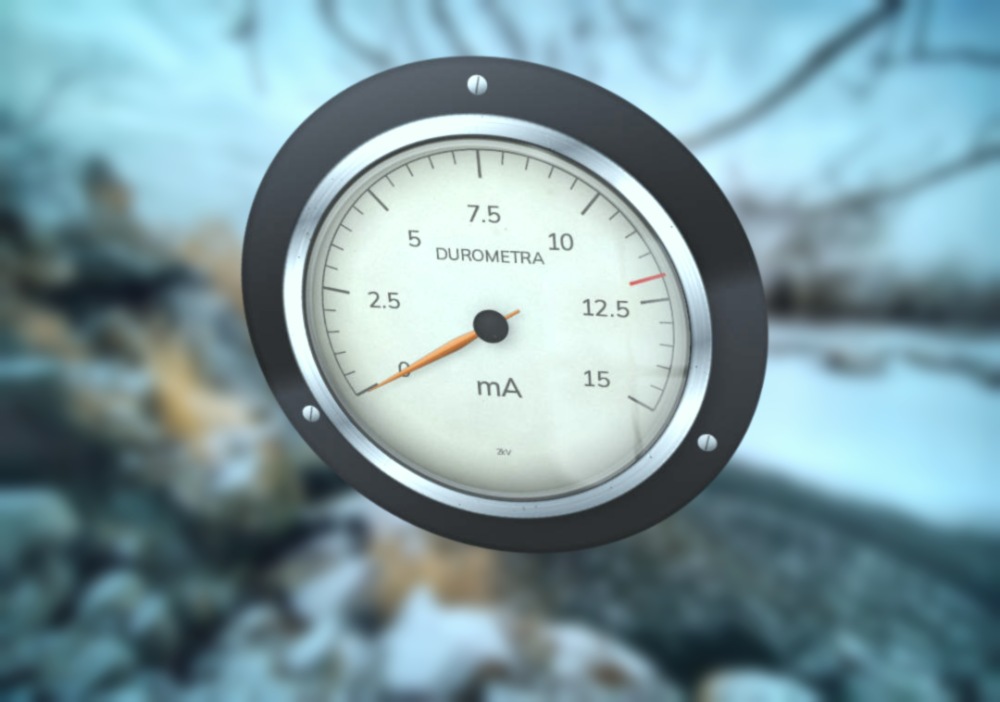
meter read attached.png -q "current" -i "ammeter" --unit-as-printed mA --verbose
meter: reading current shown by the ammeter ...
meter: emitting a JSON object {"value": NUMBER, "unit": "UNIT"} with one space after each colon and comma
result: {"value": 0, "unit": "mA"}
